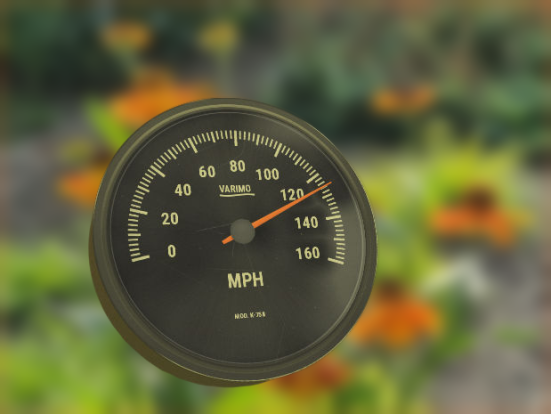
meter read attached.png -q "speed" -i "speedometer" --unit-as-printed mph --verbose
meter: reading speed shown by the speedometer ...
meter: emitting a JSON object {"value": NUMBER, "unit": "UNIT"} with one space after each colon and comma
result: {"value": 126, "unit": "mph"}
